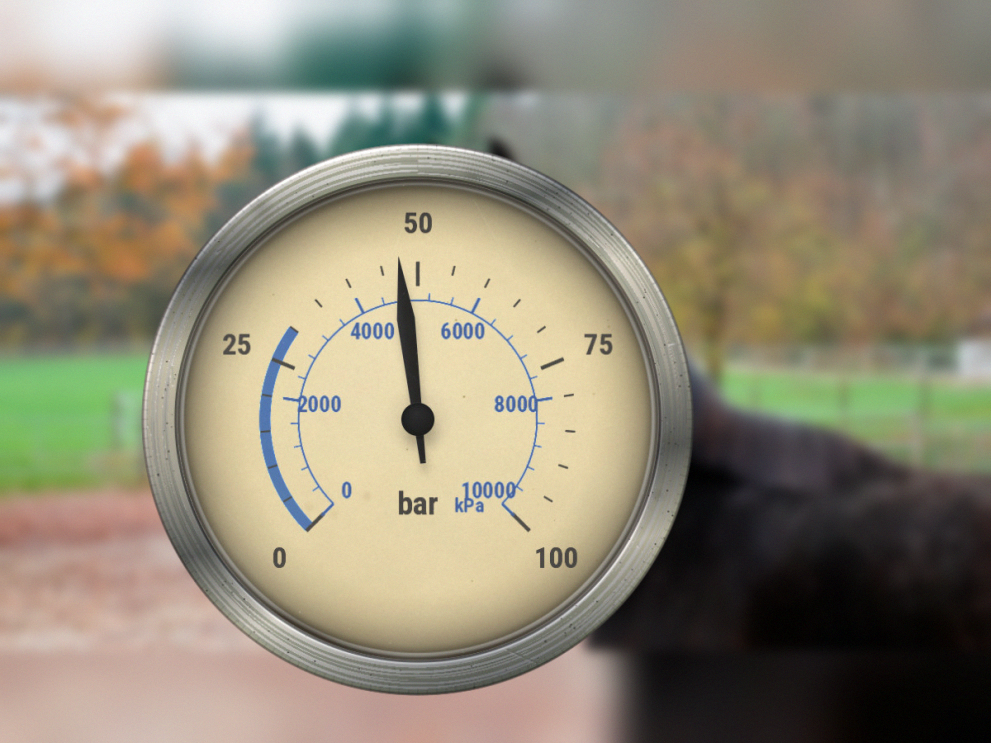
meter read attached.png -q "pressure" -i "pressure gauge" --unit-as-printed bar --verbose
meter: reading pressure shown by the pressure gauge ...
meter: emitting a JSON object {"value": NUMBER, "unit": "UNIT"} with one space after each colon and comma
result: {"value": 47.5, "unit": "bar"}
